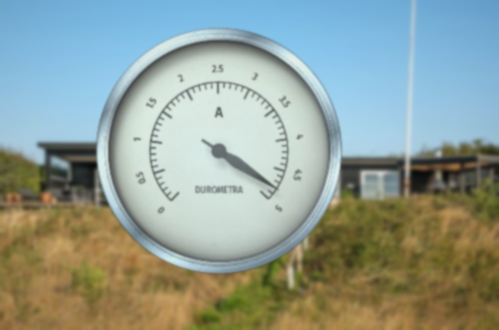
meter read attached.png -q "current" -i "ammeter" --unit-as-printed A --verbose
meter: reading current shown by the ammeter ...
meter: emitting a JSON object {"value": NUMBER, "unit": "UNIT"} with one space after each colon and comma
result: {"value": 4.8, "unit": "A"}
